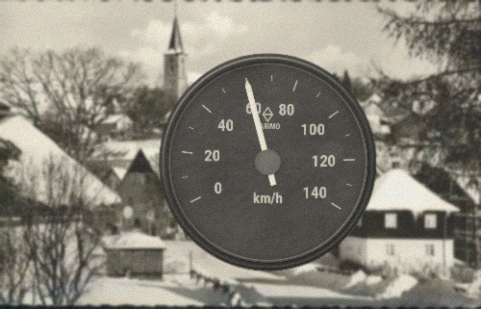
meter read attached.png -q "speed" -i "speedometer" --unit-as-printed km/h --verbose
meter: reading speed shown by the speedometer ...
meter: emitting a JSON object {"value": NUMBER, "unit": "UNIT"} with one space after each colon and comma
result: {"value": 60, "unit": "km/h"}
